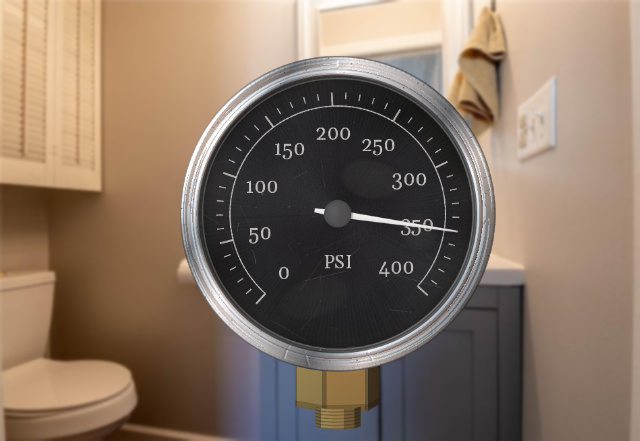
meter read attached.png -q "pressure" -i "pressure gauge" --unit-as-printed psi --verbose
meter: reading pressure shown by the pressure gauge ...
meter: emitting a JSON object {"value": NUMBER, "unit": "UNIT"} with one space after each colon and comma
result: {"value": 350, "unit": "psi"}
